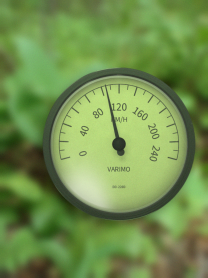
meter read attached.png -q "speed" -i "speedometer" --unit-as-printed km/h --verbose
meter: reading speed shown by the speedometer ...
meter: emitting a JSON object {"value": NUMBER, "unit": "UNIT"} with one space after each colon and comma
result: {"value": 105, "unit": "km/h"}
